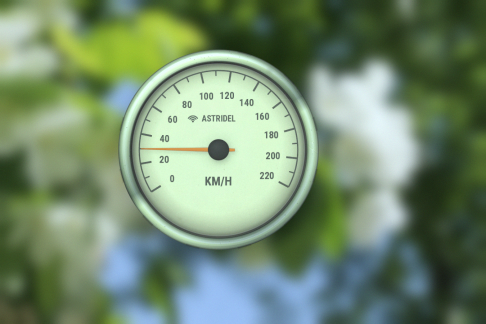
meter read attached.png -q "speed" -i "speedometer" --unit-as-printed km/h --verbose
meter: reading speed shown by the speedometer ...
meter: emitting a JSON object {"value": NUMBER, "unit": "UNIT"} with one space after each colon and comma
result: {"value": 30, "unit": "km/h"}
